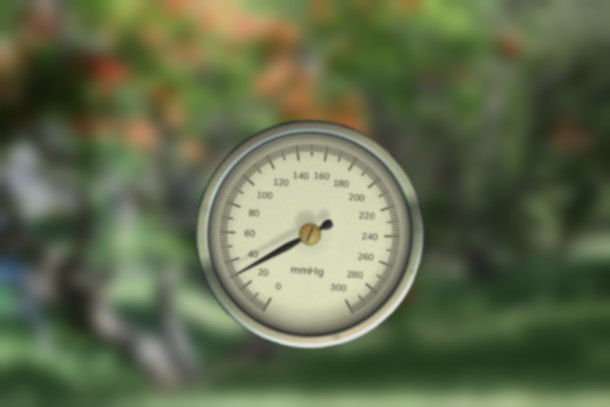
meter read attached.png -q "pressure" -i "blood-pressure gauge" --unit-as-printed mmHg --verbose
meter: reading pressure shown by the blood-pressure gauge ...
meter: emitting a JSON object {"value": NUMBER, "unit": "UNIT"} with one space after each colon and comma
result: {"value": 30, "unit": "mmHg"}
